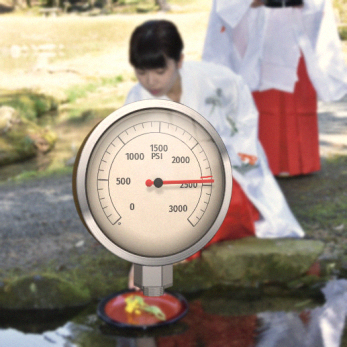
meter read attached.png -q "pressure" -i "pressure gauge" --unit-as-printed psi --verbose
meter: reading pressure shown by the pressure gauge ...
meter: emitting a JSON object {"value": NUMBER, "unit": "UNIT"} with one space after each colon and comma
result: {"value": 2450, "unit": "psi"}
